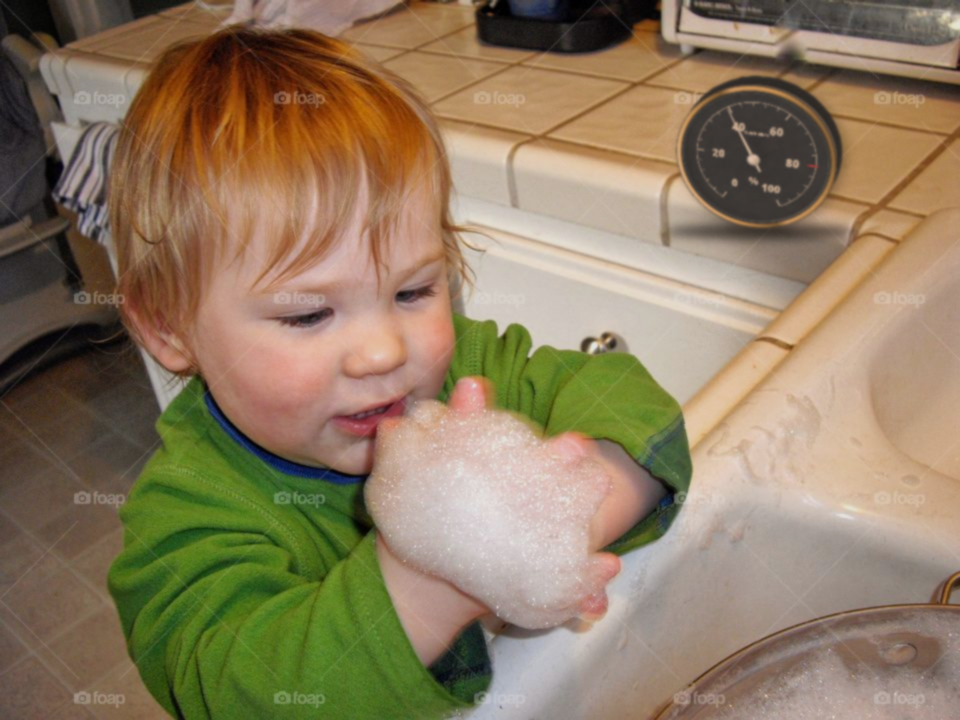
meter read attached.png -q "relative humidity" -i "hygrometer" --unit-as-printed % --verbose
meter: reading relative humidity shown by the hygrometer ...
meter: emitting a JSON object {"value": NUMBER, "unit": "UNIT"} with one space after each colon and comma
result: {"value": 40, "unit": "%"}
